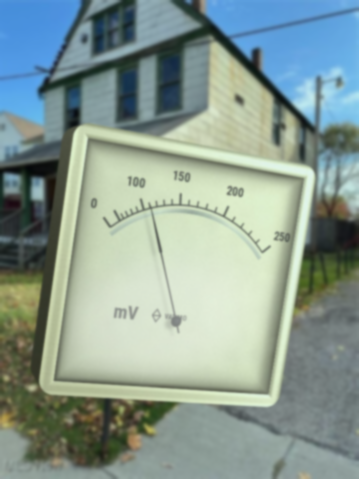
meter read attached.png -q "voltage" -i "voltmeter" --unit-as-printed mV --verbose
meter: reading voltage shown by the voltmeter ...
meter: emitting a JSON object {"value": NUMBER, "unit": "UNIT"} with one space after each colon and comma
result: {"value": 110, "unit": "mV"}
